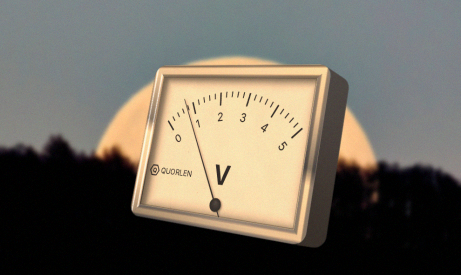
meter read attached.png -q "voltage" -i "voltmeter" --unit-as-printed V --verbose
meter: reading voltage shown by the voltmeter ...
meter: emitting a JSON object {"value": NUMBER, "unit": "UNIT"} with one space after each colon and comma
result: {"value": 0.8, "unit": "V"}
